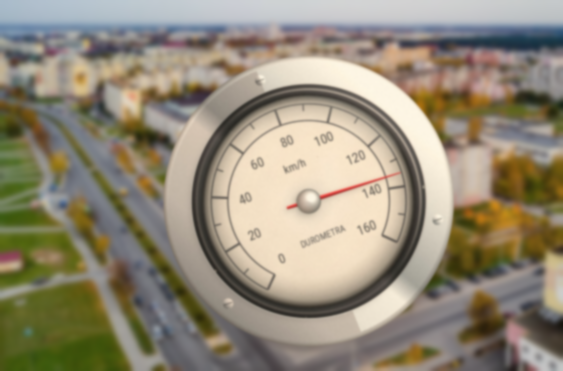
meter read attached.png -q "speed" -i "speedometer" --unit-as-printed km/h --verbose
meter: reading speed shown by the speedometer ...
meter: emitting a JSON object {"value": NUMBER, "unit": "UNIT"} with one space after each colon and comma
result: {"value": 135, "unit": "km/h"}
